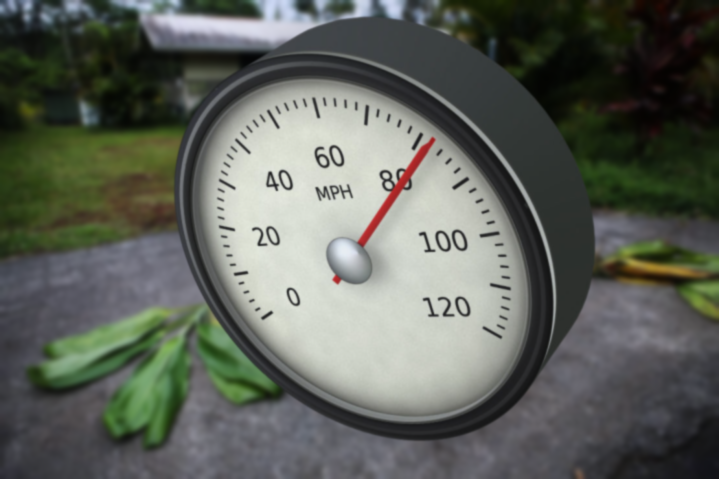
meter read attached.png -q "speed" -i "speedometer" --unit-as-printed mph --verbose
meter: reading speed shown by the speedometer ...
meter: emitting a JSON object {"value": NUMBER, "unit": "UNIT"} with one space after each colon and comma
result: {"value": 82, "unit": "mph"}
